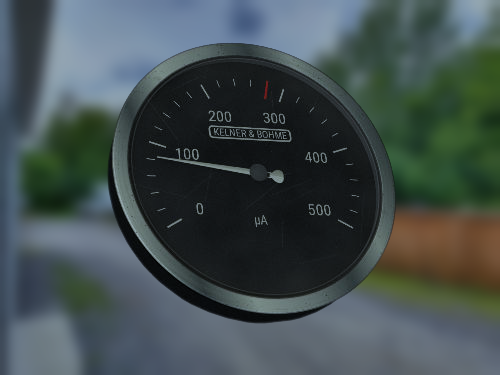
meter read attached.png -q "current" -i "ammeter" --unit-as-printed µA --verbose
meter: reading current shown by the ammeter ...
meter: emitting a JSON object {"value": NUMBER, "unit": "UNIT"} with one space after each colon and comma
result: {"value": 80, "unit": "µA"}
